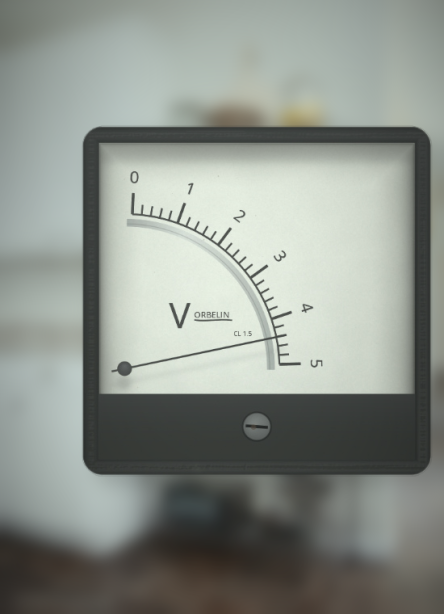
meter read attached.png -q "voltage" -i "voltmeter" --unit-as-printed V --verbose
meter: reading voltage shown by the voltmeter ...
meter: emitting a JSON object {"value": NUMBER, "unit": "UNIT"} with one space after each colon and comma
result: {"value": 4.4, "unit": "V"}
